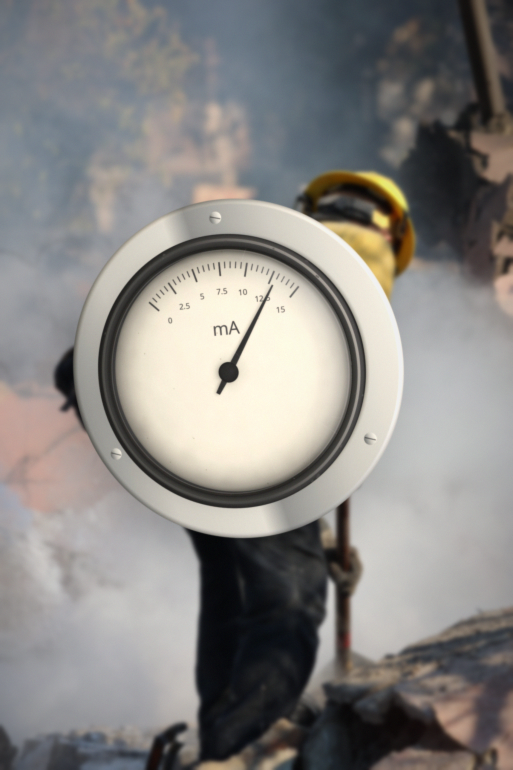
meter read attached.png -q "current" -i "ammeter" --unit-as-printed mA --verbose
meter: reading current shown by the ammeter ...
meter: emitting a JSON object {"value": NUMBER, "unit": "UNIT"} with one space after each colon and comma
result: {"value": 13, "unit": "mA"}
